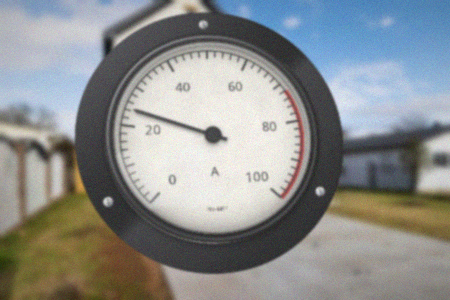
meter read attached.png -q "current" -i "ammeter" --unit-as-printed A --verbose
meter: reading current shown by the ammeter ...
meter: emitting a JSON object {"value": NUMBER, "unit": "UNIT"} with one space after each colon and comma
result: {"value": 24, "unit": "A"}
